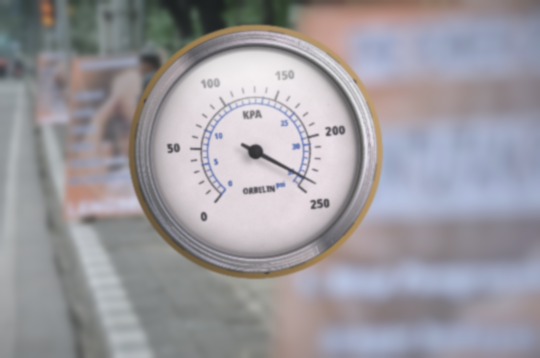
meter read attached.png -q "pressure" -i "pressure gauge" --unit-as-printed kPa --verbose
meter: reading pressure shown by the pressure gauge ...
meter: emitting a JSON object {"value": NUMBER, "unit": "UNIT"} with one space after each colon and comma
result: {"value": 240, "unit": "kPa"}
